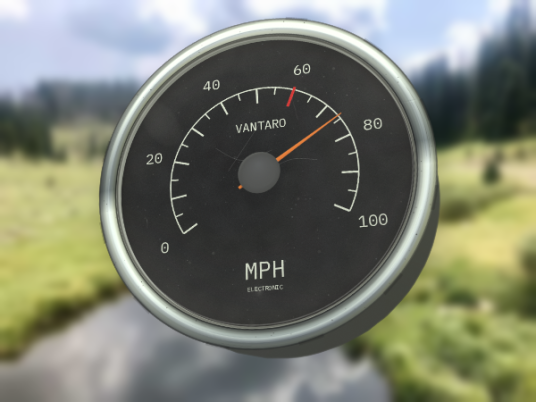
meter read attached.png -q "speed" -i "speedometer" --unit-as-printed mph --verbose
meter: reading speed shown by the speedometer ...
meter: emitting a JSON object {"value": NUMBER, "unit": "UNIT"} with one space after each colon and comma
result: {"value": 75, "unit": "mph"}
